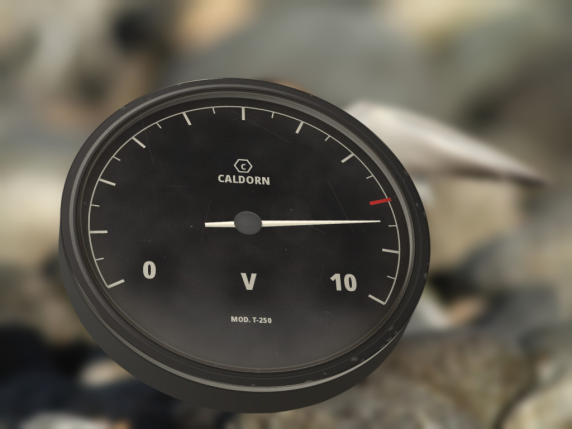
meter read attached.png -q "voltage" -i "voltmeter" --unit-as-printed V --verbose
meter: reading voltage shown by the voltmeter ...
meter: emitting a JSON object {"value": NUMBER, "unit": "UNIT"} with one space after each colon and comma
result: {"value": 8.5, "unit": "V"}
